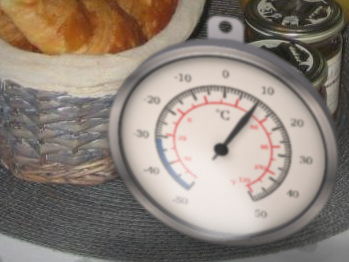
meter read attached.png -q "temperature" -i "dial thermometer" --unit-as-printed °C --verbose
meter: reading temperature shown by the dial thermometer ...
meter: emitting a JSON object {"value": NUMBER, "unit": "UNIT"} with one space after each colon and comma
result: {"value": 10, "unit": "°C"}
